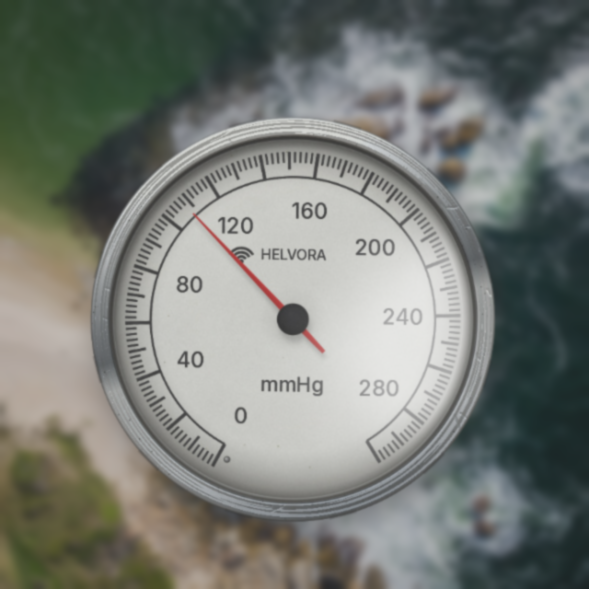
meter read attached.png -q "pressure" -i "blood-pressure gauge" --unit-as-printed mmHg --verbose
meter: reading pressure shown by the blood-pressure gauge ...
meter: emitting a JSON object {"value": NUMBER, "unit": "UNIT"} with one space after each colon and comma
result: {"value": 108, "unit": "mmHg"}
